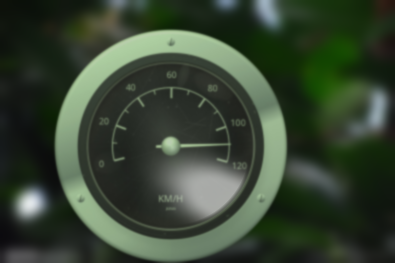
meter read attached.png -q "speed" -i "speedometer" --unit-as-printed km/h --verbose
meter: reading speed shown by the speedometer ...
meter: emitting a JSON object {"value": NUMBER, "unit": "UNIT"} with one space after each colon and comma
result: {"value": 110, "unit": "km/h"}
